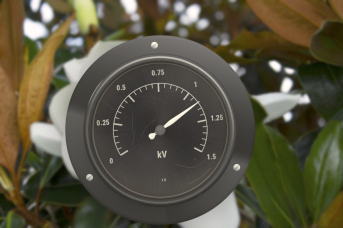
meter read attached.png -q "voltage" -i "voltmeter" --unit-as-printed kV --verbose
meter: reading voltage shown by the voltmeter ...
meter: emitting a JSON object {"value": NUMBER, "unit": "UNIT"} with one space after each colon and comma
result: {"value": 1.1, "unit": "kV"}
